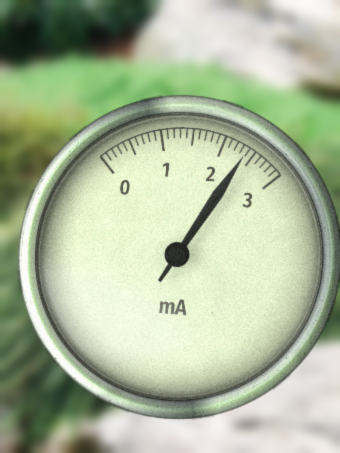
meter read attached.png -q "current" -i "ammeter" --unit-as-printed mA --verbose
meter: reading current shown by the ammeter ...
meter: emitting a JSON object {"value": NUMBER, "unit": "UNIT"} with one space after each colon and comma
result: {"value": 2.4, "unit": "mA"}
